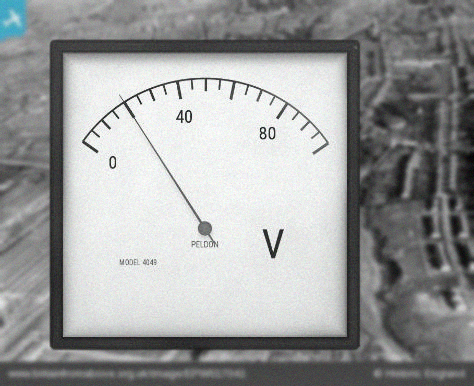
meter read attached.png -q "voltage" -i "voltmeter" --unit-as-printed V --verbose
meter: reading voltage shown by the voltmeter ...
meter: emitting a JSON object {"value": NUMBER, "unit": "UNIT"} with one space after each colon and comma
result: {"value": 20, "unit": "V"}
